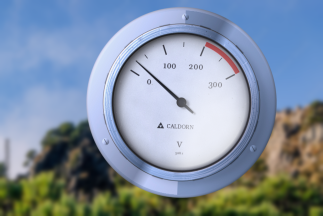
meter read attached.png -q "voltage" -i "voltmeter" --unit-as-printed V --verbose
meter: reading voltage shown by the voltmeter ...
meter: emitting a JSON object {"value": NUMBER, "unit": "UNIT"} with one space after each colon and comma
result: {"value": 25, "unit": "V"}
